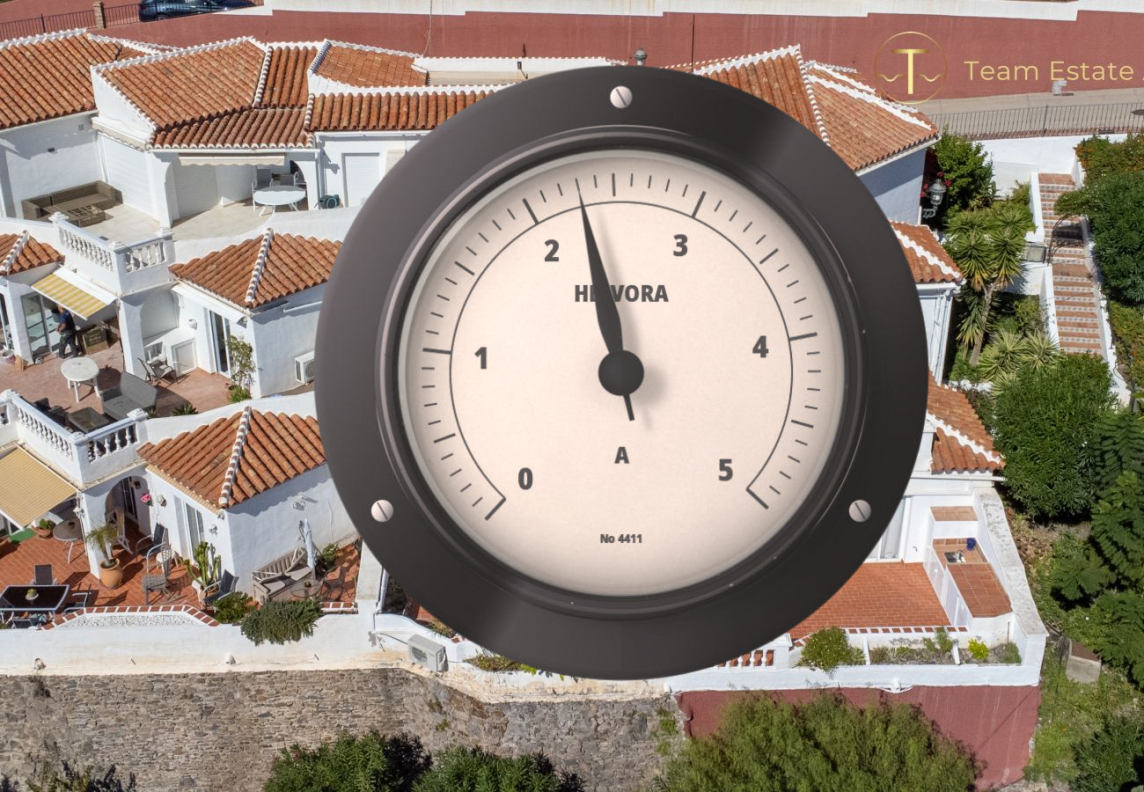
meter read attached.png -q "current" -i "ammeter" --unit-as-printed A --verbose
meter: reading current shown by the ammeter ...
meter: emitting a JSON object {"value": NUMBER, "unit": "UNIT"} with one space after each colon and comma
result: {"value": 2.3, "unit": "A"}
